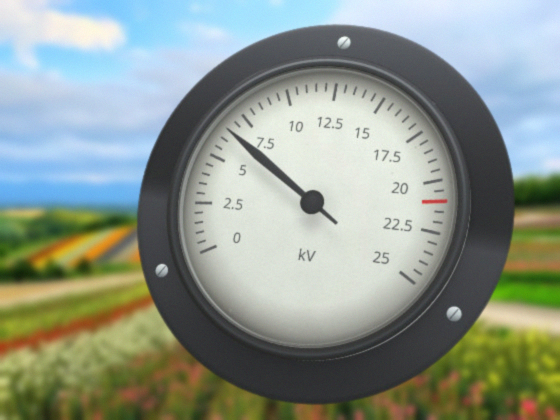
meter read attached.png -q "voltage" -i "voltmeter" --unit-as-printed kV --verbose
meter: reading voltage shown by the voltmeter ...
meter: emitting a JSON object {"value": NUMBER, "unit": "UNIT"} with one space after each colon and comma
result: {"value": 6.5, "unit": "kV"}
